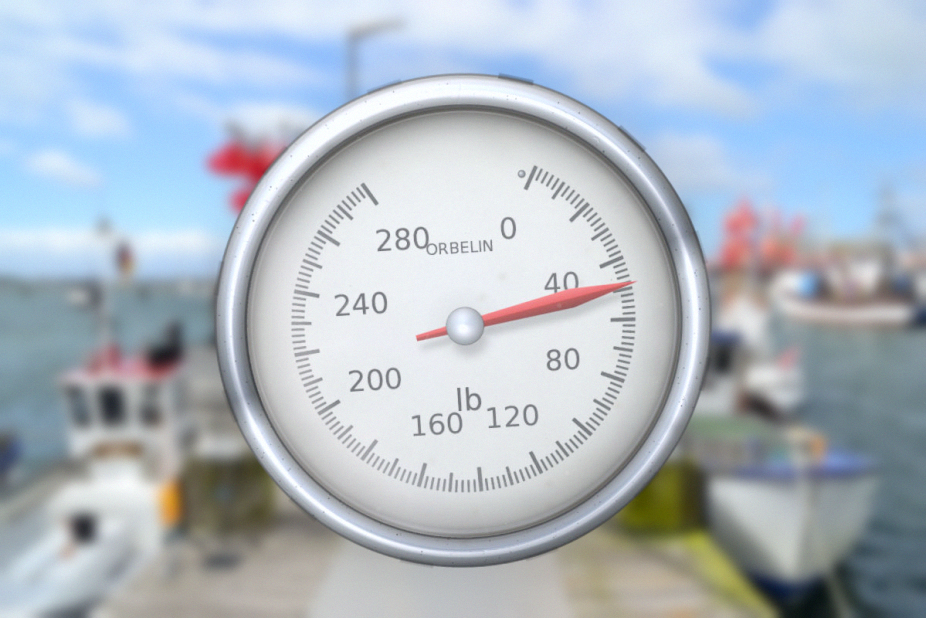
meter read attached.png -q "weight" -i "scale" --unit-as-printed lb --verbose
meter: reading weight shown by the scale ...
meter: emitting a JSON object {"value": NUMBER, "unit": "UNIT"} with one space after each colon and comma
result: {"value": 48, "unit": "lb"}
